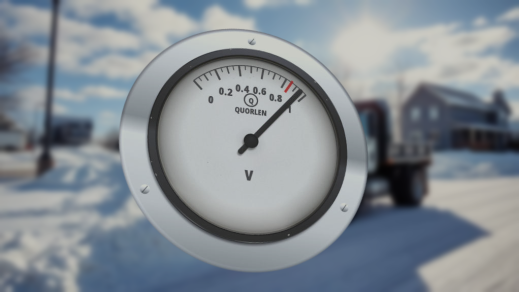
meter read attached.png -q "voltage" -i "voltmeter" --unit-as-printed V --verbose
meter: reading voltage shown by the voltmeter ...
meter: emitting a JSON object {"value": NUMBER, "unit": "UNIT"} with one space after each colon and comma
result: {"value": 0.95, "unit": "V"}
